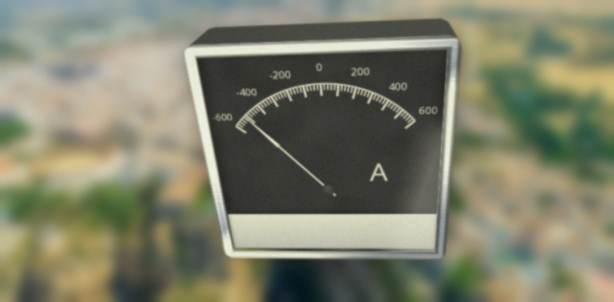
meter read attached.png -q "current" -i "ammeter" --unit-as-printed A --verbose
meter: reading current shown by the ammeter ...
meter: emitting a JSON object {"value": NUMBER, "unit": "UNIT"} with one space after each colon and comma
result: {"value": -500, "unit": "A"}
